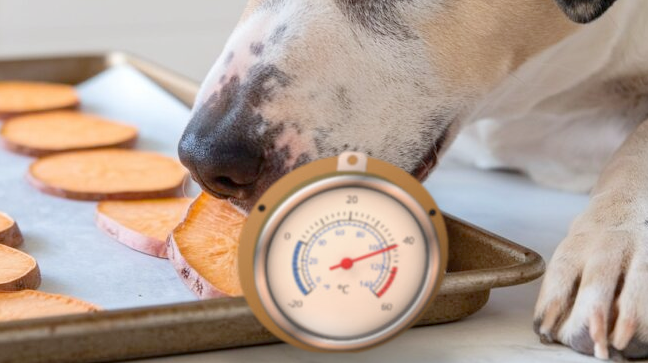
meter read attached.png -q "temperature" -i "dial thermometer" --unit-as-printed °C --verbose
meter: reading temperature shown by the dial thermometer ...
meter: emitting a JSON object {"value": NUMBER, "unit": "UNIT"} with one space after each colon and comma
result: {"value": 40, "unit": "°C"}
